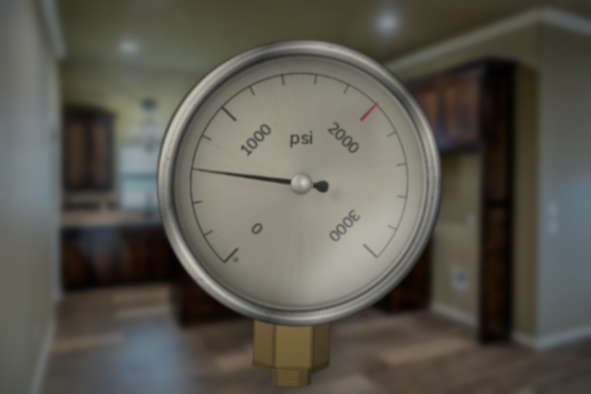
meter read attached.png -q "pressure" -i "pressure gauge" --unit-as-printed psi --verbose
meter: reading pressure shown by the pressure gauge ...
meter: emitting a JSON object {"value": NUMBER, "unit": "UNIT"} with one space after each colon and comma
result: {"value": 600, "unit": "psi"}
